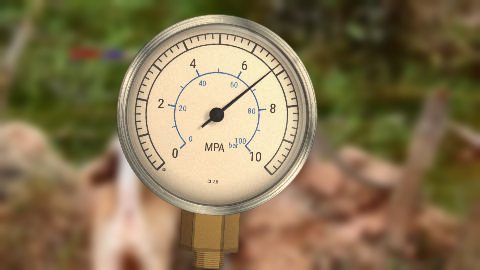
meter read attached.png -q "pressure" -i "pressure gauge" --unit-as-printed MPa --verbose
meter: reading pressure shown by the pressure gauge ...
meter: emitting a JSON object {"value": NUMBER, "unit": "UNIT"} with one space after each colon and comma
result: {"value": 6.8, "unit": "MPa"}
